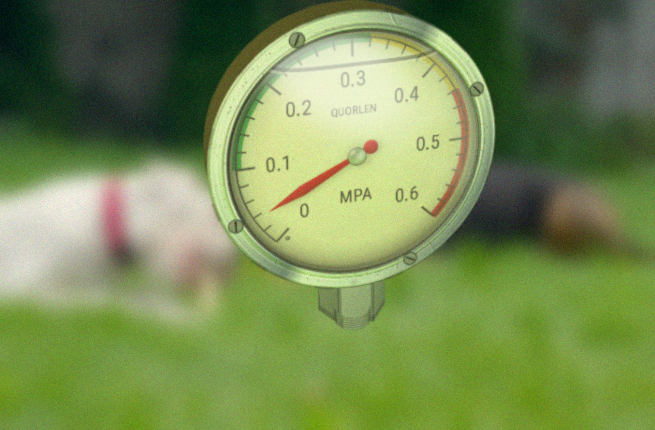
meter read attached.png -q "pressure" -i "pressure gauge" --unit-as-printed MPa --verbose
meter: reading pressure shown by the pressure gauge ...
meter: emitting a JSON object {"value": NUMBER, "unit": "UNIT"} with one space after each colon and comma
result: {"value": 0.04, "unit": "MPa"}
